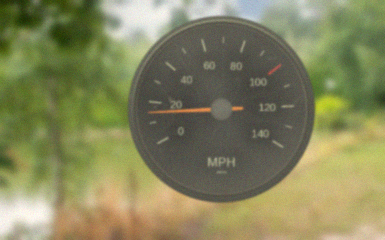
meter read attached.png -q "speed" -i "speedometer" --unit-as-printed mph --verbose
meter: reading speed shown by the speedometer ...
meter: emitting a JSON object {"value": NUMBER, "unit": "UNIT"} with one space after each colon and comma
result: {"value": 15, "unit": "mph"}
